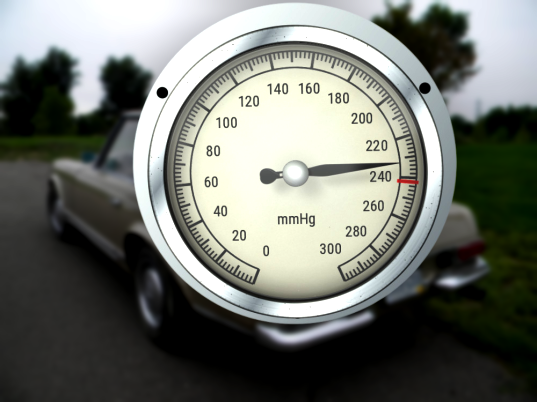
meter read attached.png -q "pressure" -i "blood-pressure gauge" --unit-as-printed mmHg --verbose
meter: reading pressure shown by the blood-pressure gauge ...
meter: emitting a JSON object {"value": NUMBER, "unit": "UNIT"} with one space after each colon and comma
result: {"value": 232, "unit": "mmHg"}
